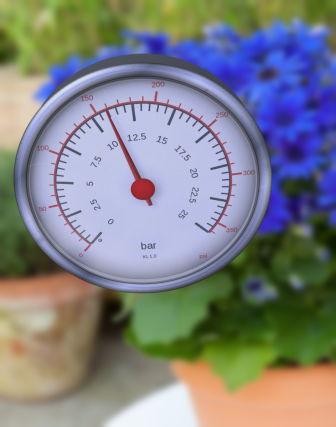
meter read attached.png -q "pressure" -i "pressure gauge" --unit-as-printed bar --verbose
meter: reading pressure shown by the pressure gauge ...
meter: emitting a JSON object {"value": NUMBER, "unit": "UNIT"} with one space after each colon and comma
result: {"value": 11, "unit": "bar"}
